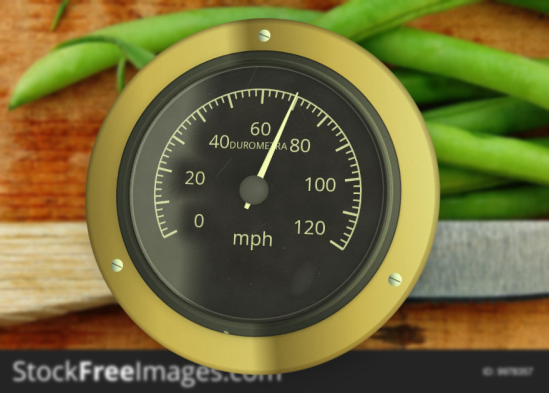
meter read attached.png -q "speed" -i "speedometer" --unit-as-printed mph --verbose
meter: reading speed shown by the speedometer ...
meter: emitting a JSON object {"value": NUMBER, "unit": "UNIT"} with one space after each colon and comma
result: {"value": 70, "unit": "mph"}
